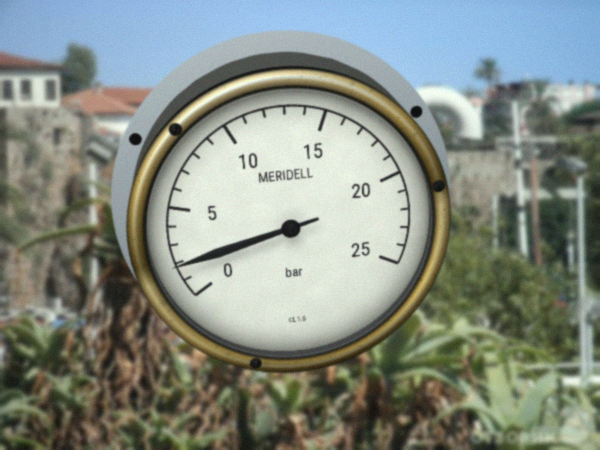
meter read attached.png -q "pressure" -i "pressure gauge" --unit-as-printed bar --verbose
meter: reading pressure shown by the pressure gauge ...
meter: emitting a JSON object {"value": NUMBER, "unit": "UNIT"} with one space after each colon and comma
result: {"value": 2, "unit": "bar"}
